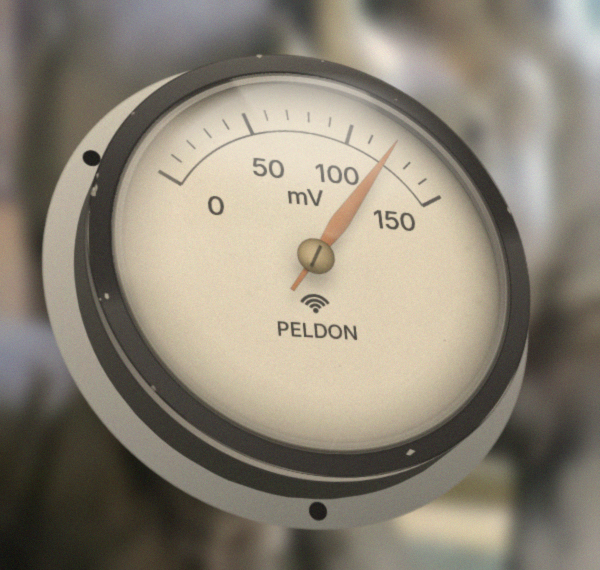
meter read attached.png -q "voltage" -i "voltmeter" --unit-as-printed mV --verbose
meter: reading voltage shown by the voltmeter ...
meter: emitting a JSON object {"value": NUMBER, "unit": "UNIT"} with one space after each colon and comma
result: {"value": 120, "unit": "mV"}
